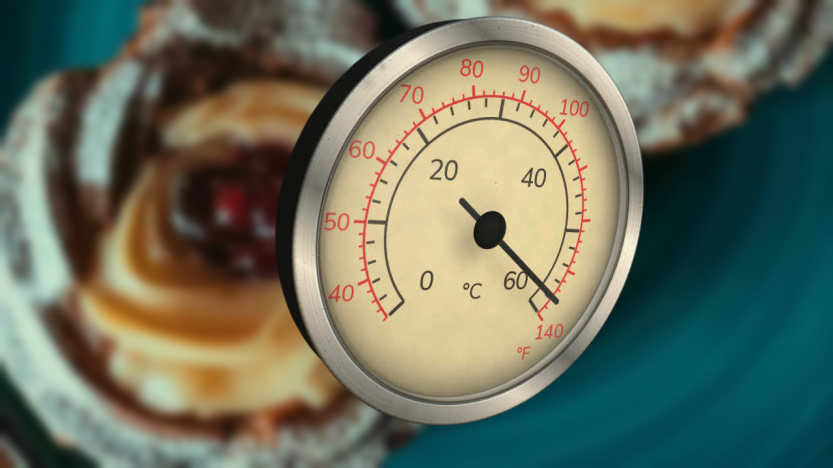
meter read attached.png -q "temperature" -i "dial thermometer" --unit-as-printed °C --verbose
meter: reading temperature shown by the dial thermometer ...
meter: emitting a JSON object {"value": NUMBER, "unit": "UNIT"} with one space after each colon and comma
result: {"value": 58, "unit": "°C"}
